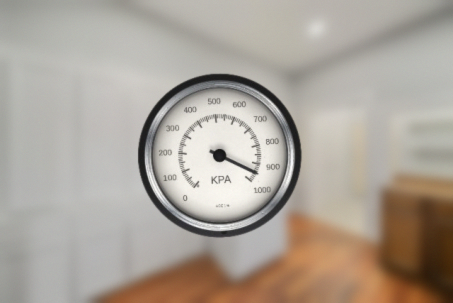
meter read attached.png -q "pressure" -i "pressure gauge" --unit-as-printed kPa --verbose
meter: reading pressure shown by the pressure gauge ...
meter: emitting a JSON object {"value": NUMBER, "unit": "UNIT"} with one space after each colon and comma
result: {"value": 950, "unit": "kPa"}
